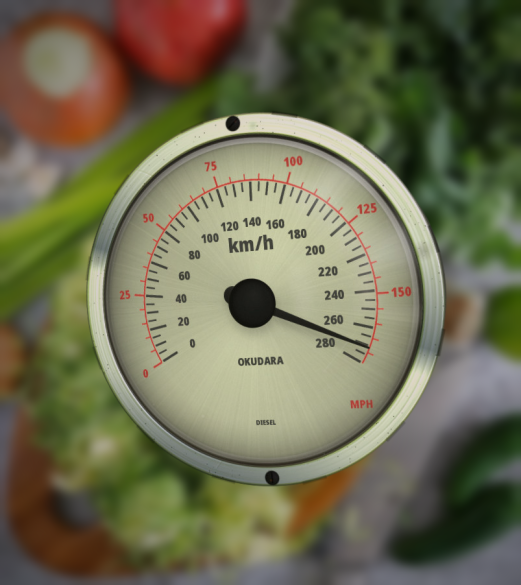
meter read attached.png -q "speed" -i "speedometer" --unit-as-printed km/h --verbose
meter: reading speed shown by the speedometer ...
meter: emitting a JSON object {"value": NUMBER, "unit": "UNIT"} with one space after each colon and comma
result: {"value": 270, "unit": "km/h"}
